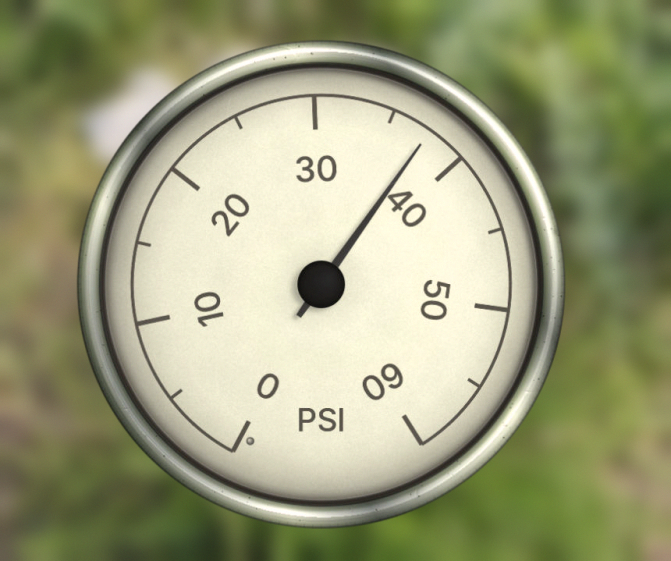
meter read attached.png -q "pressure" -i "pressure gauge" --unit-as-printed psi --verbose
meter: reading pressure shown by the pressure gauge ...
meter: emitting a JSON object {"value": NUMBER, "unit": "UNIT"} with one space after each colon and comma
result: {"value": 37.5, "unit": "psi"}
